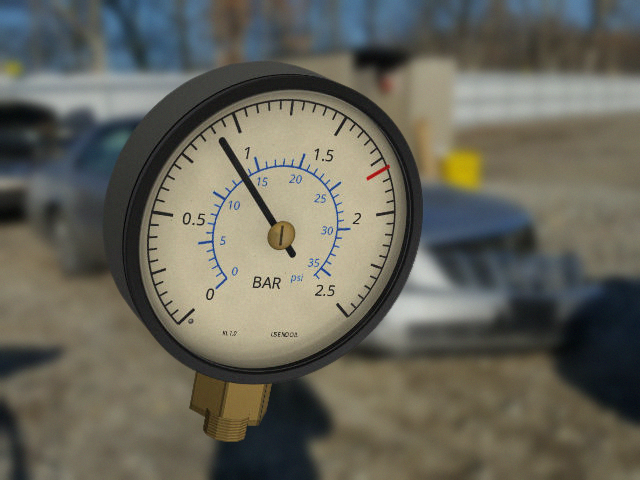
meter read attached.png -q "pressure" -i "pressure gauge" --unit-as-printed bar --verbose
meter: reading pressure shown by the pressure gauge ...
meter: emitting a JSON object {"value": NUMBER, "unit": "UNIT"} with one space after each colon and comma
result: {"value": 0.9, "unit": "bar"}
